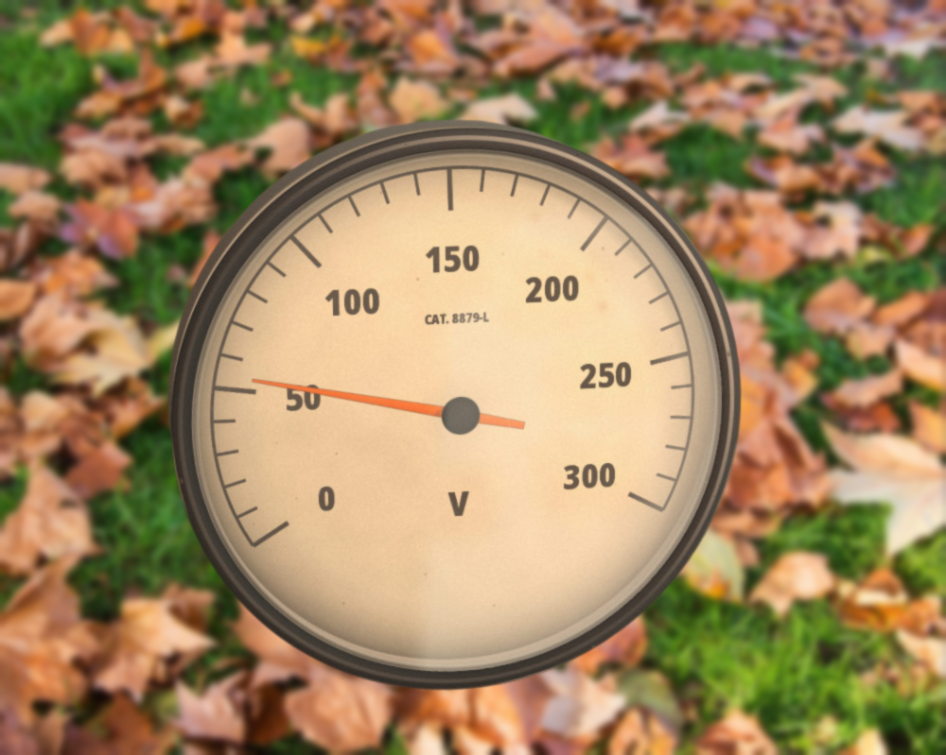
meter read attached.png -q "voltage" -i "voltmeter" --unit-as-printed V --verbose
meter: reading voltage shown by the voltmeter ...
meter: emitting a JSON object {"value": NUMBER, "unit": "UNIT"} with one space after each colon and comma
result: {"value": 55, "unit": "V"}
